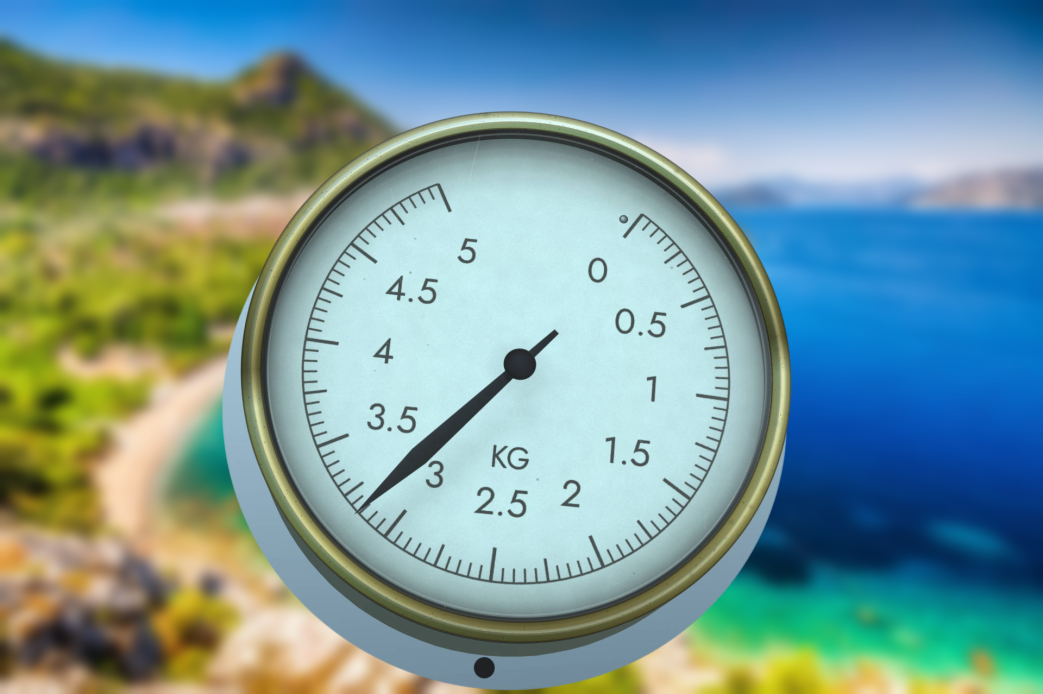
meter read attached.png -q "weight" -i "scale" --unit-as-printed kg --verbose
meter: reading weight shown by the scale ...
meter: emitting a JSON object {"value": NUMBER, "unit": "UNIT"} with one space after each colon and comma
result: {"value": 3.15, "unit": "kg"}
